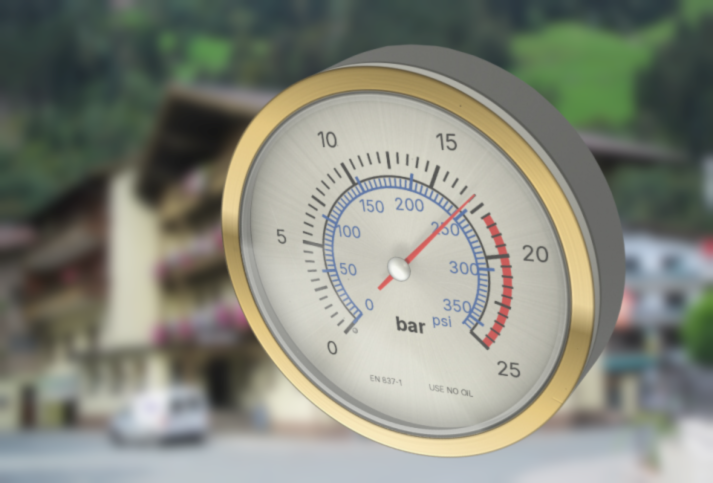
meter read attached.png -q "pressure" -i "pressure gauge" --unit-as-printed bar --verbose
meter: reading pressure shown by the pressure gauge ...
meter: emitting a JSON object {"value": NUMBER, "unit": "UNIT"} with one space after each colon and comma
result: {"value": 17, "unit": "bar"}
